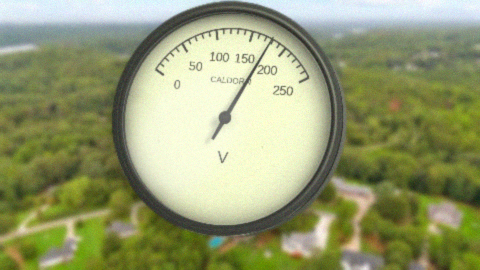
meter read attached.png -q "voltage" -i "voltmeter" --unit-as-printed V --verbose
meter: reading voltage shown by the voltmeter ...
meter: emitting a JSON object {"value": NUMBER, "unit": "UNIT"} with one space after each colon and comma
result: {"value": 180, "unit": "V"}
